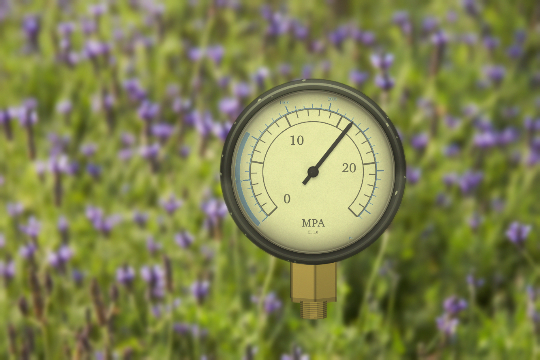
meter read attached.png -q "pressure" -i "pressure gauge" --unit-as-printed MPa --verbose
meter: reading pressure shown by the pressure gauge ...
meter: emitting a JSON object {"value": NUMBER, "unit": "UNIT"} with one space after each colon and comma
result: {"value": 16, "unit": "MPa"}
